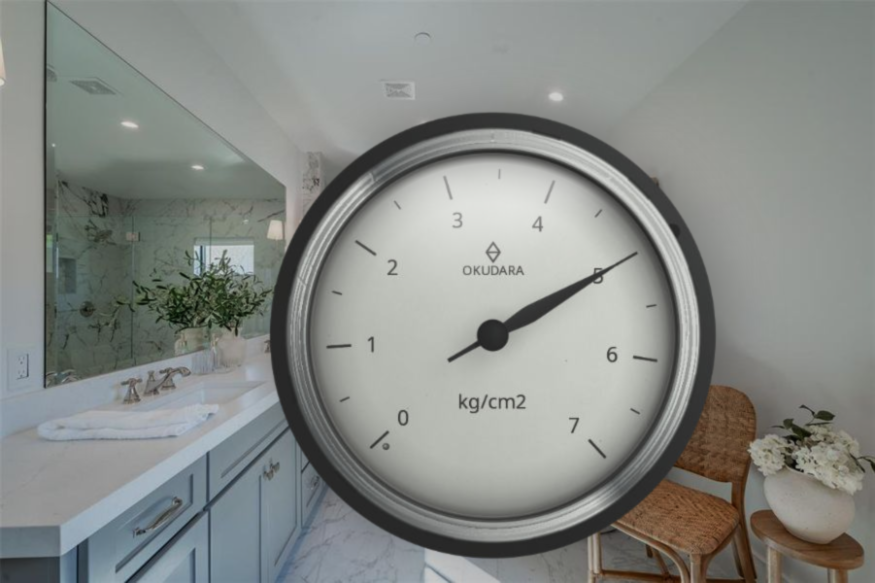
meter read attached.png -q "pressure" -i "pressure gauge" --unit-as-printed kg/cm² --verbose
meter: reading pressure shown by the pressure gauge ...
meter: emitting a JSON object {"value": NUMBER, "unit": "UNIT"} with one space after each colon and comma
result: {"value": 5, "unit": "kg/cm²"}
